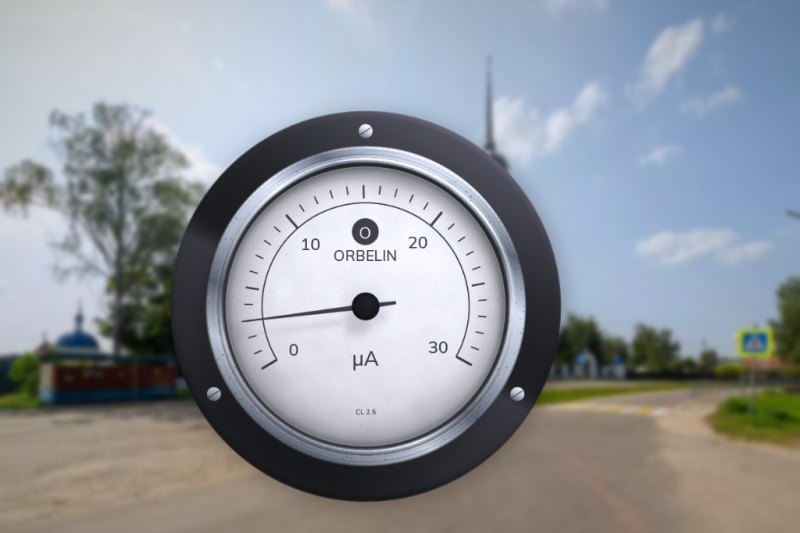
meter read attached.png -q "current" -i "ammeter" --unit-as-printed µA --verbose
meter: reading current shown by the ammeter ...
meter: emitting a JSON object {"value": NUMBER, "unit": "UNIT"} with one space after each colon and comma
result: {"value": 3, "unit": "µA"}
